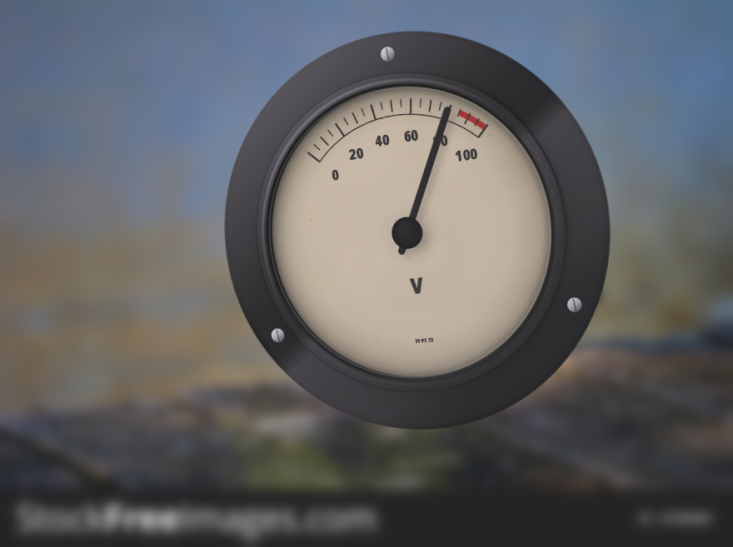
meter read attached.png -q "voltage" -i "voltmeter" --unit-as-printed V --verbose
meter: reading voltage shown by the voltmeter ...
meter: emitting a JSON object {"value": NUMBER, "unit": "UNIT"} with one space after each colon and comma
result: {"value": 80, "unit": "V"}
